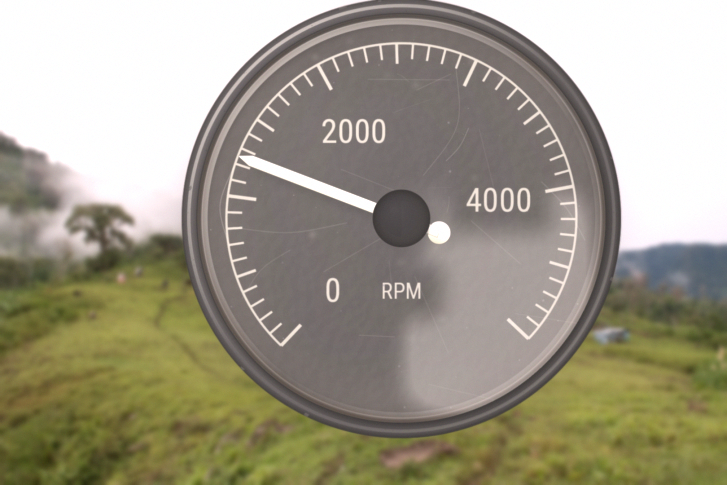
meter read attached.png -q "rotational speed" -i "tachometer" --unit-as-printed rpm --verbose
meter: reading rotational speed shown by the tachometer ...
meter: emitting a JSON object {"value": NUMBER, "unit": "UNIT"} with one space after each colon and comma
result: {"value": 1250, "unit": "rpm"}
